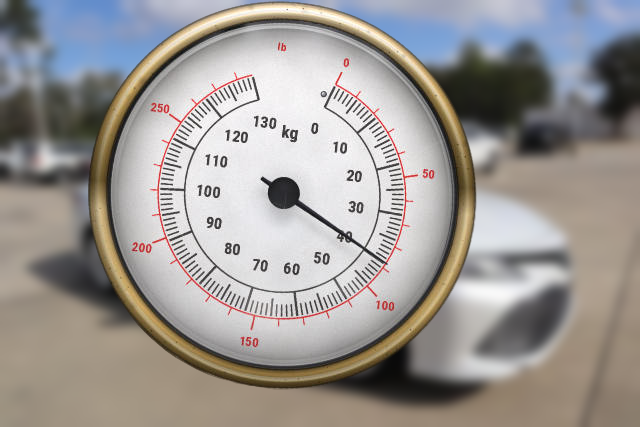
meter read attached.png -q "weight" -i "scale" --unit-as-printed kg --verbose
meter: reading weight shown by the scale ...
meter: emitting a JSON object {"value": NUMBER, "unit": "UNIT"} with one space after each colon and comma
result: {"value": 40, "unit": "kg"}
